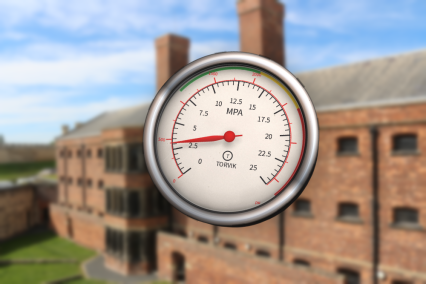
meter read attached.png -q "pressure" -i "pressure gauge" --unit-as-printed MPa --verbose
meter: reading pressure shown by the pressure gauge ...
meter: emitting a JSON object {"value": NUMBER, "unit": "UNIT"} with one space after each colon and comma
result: {"value": 3, "unit": "MPa"}
